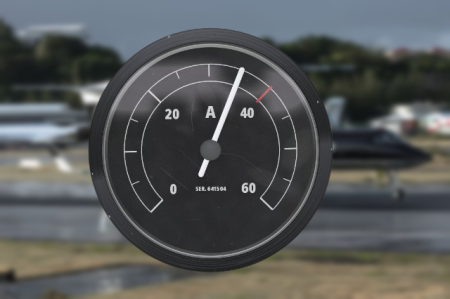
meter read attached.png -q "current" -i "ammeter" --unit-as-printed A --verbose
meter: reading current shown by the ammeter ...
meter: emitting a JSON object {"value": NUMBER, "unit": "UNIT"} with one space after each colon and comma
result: {"value": 35, "unit": "A"}
